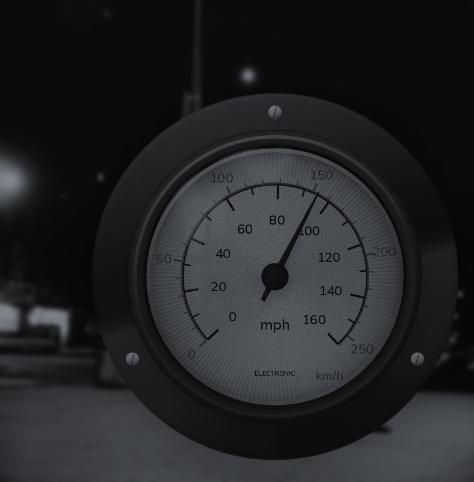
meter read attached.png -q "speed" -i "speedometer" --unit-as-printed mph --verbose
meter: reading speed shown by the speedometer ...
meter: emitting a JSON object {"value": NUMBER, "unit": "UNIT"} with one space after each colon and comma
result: {"value": 95, "unit": "mph"}
